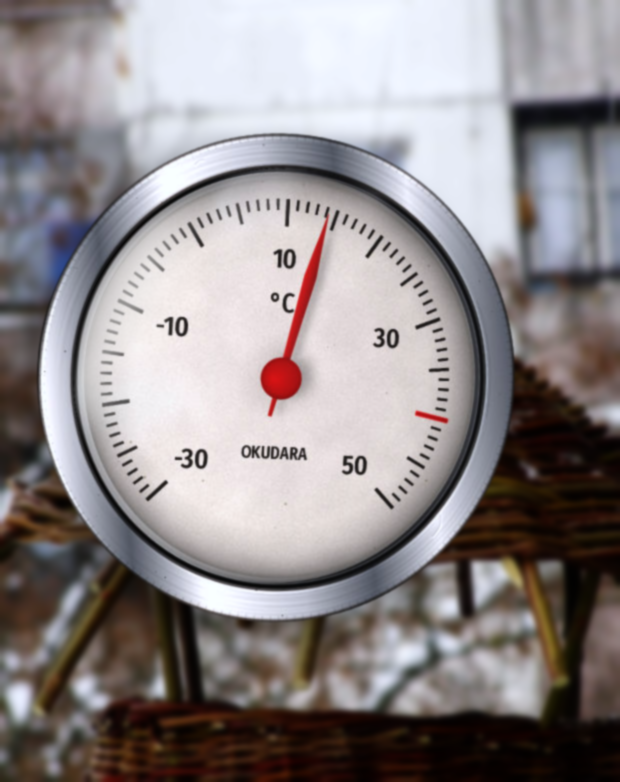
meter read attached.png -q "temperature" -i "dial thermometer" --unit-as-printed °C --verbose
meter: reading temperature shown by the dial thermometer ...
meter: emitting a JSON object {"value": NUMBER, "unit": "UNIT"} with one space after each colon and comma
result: {"value": 14, "unit": "°C"}
